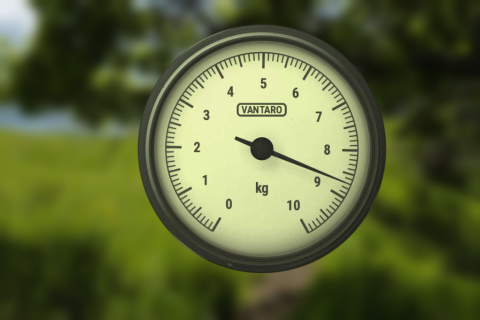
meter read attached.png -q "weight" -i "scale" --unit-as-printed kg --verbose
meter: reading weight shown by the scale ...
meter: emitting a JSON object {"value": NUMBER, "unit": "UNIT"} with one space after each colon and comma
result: {"value": 8.7, "unit": "kg"}
